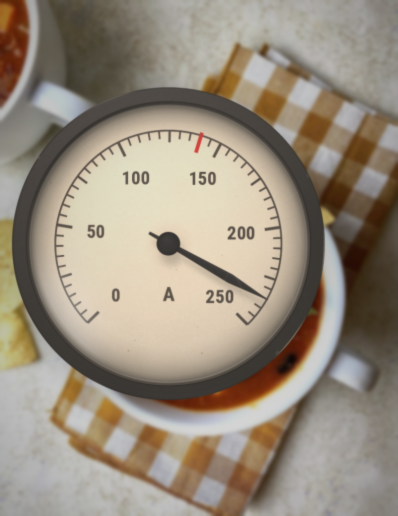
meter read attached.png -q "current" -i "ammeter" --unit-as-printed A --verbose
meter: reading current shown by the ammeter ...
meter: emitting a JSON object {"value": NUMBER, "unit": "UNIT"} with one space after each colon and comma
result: {"value": 235, "unit": "A"}
